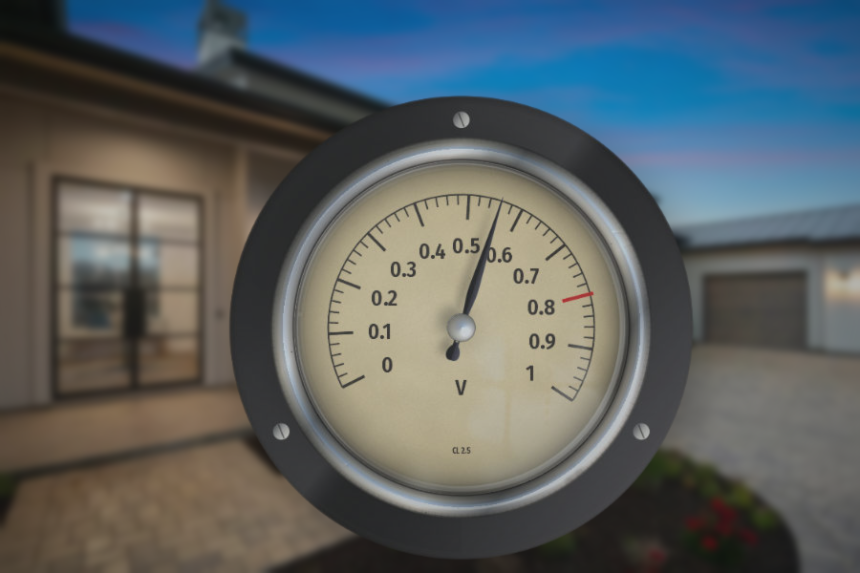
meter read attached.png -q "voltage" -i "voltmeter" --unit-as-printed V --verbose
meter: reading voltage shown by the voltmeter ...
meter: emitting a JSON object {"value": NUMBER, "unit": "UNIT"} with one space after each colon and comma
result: {"value": 0.56, "unit": "V"}
